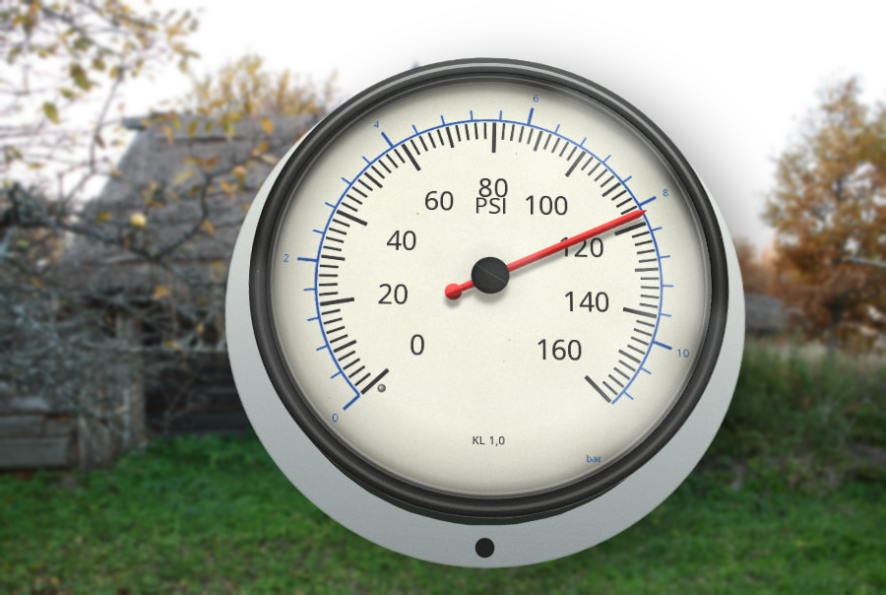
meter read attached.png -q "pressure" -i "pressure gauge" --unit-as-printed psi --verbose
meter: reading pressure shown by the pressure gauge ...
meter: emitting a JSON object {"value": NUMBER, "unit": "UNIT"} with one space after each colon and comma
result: {"value": 118, "unit": "psi"}
